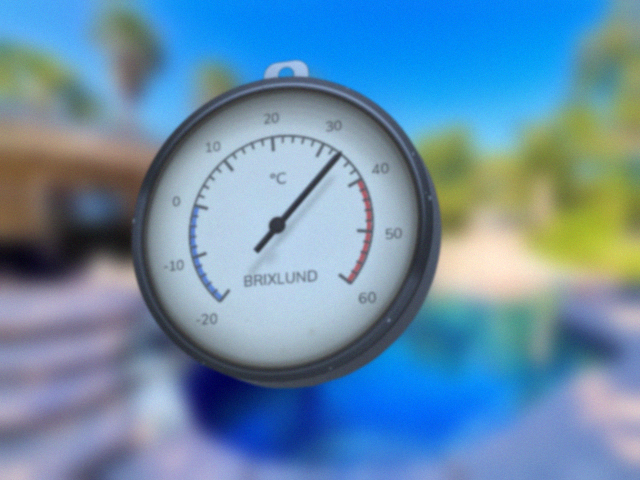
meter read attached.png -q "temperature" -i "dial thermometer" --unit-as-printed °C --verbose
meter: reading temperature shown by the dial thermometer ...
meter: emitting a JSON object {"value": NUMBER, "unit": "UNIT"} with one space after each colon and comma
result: {"value": 34, "unit": "°C"}
